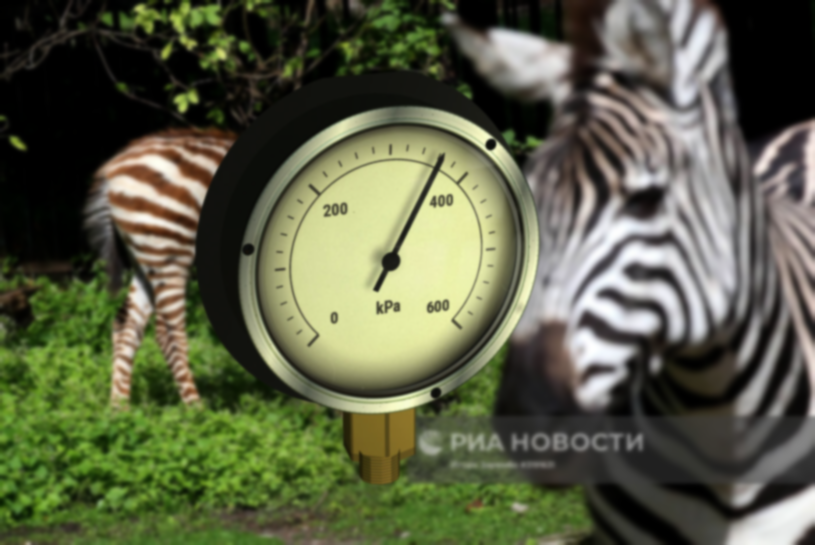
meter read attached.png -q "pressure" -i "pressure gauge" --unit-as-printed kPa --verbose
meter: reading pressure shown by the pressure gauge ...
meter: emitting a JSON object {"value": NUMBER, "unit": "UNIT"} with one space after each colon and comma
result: {"value": 360, "unit": "kPa"}
